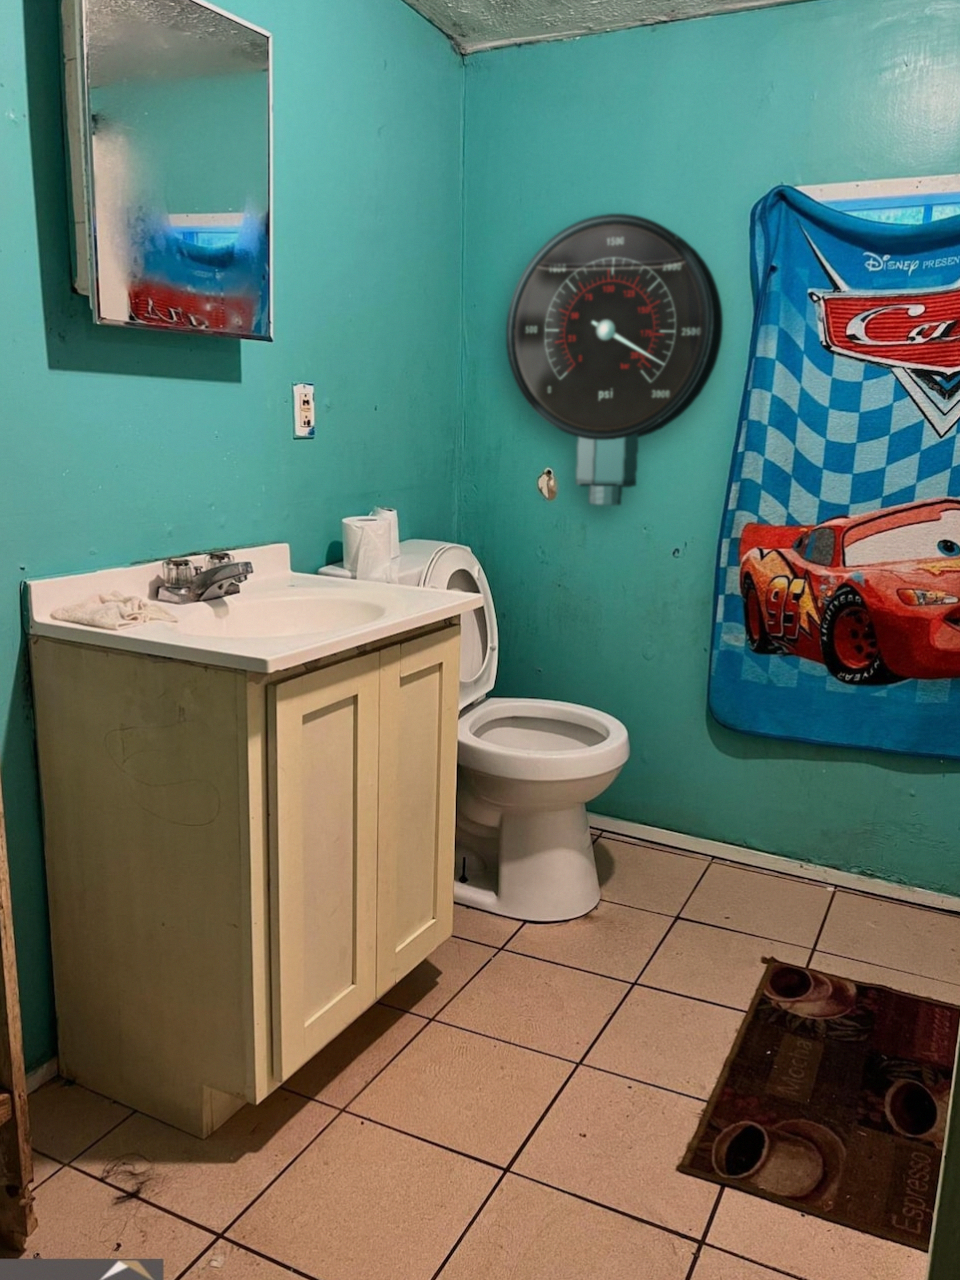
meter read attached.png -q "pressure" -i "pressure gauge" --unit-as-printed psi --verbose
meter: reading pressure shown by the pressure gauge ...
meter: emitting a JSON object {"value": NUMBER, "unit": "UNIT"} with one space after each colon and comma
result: {"value": 2800, "unit": "psi"}
